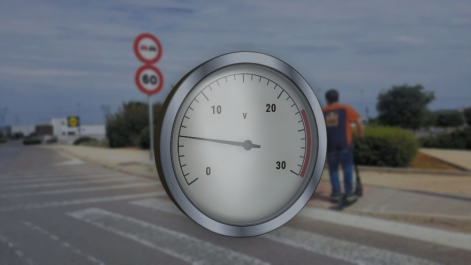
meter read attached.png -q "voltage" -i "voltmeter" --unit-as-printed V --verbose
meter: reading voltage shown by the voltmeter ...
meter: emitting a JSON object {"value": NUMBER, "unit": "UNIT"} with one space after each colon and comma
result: {"value": 5, "unit": "V"}
